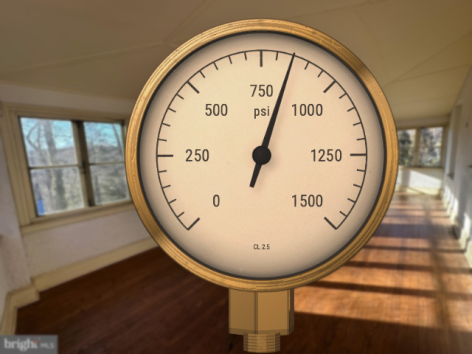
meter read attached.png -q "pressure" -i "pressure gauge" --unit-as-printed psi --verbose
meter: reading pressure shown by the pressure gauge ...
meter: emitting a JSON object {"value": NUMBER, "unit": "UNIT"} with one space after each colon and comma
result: {"value": 850, "unit": "psi"}
